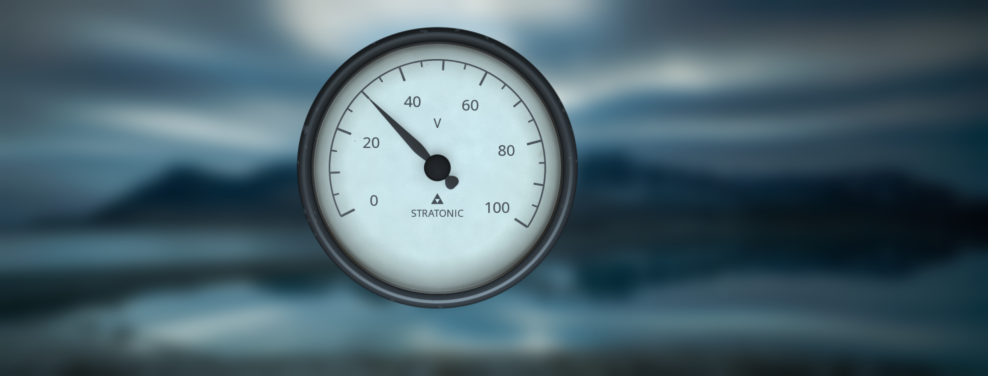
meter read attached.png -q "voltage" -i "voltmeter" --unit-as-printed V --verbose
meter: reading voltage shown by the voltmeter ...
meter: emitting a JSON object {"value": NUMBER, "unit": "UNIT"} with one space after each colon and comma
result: {"value": 30, "unit": "V"}
